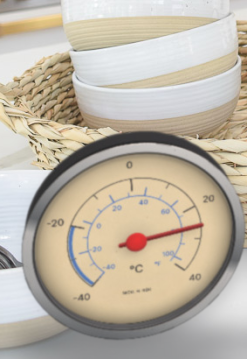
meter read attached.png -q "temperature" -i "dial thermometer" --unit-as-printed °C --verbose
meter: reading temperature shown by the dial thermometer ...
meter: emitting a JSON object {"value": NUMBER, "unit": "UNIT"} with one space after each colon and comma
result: {"value": 25, "unit": "°C"}
